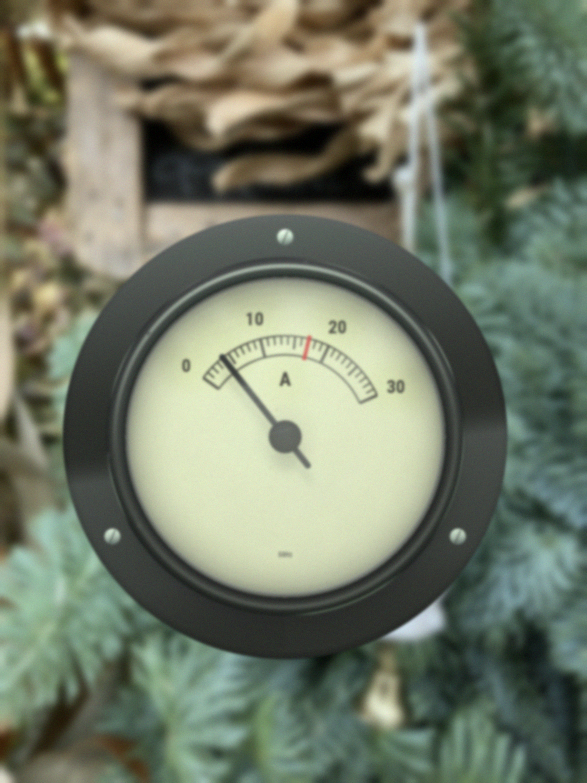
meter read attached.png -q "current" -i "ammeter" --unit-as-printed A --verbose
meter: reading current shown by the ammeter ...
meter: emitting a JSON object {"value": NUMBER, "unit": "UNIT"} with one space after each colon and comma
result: {"value": 4, "unit": "A"}
